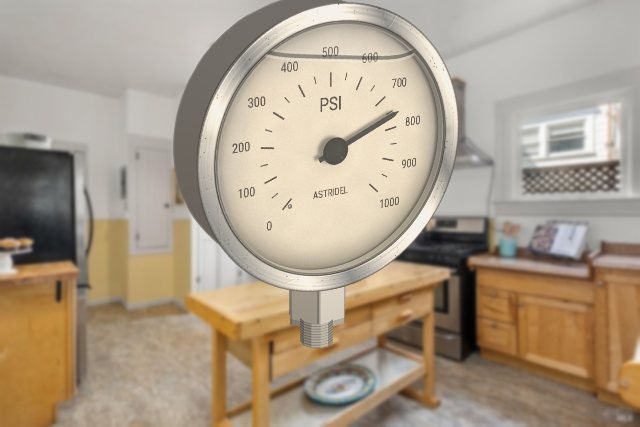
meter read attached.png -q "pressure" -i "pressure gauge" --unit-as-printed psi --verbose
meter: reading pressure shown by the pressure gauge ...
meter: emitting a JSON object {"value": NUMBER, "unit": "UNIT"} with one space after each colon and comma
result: {"value": 750, "unit": "psi"}
